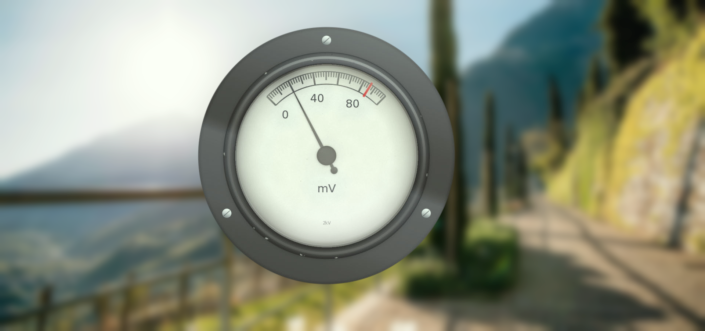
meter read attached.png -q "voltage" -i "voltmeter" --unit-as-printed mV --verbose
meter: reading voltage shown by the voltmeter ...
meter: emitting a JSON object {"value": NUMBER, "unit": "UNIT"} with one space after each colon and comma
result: {"value": 20, "unit": "mV"}
